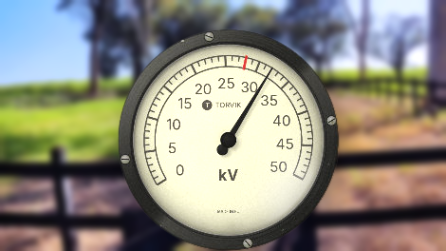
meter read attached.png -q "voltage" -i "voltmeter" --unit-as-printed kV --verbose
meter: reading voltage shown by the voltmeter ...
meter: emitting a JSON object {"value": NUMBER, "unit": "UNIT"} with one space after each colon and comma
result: {"value": 32, "unit": "kV"}
